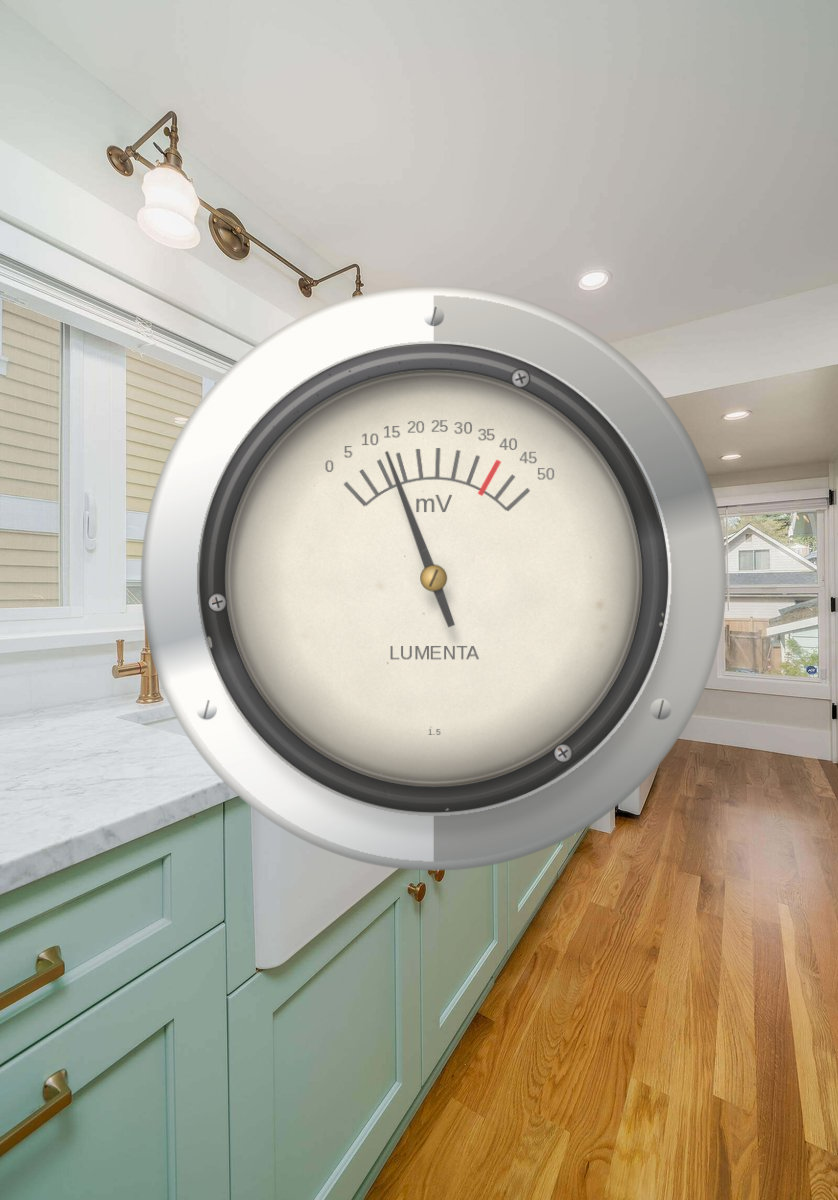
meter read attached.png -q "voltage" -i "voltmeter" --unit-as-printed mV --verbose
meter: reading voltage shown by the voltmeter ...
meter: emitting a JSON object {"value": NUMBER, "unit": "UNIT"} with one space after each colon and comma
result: {"value": 12.5, "unit": "mV"}
